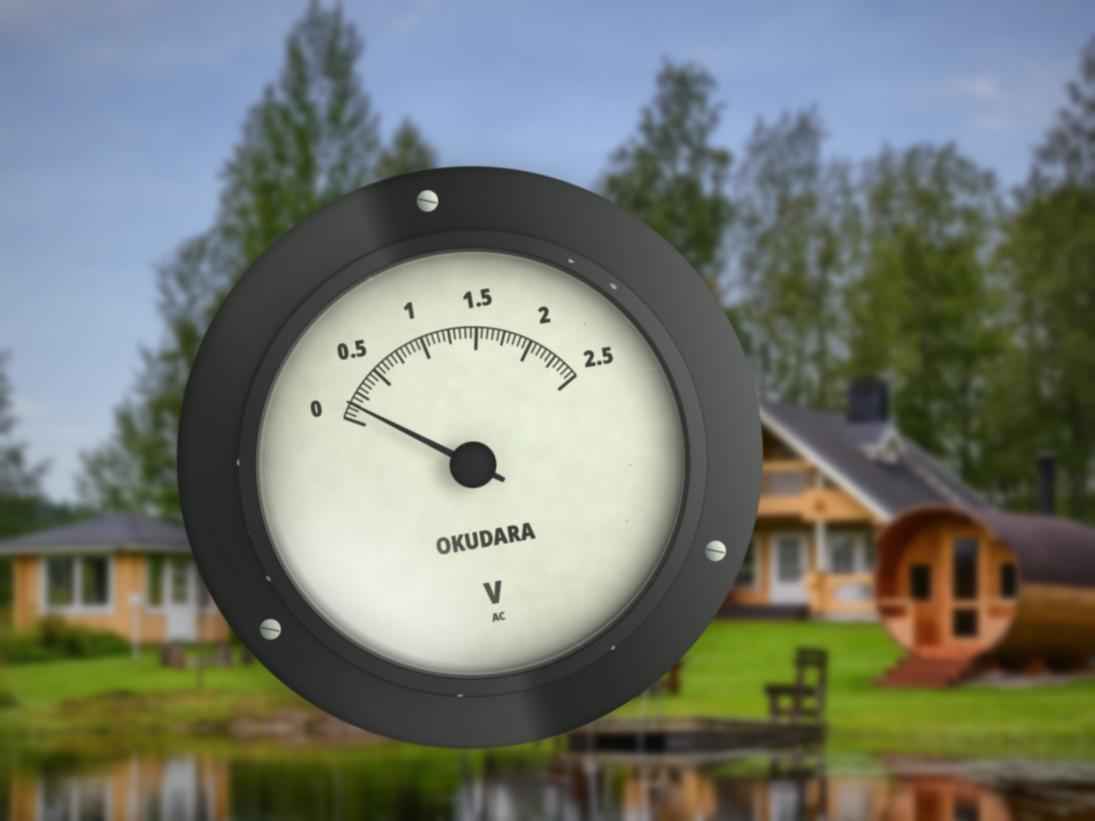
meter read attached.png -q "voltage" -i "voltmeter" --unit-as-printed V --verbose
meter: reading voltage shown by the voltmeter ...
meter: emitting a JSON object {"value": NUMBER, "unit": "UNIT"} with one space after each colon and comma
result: {"value": 0.15, "unit": "V"}
